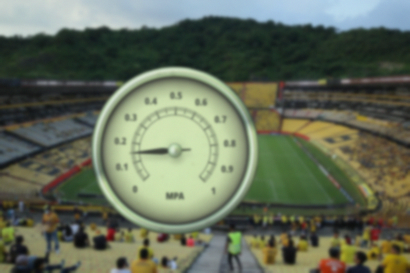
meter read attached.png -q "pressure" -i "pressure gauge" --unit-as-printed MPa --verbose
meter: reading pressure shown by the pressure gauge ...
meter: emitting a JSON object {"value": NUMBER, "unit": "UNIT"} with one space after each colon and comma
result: {"value": 0.15, "unit": "MPa"}
